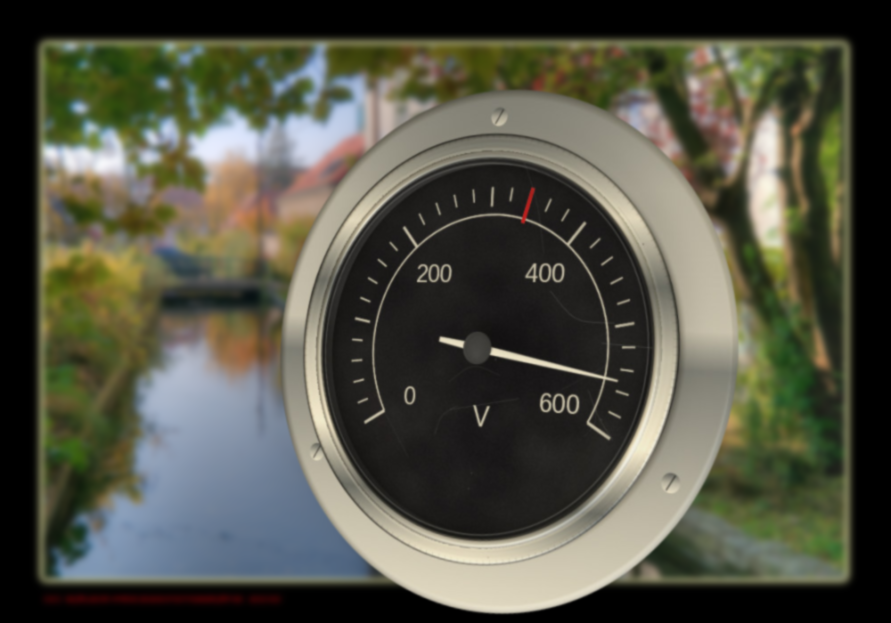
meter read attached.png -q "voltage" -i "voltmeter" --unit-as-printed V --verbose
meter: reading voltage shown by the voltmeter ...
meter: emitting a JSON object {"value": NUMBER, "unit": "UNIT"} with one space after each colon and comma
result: {"value": 550, "unit": "V"}
